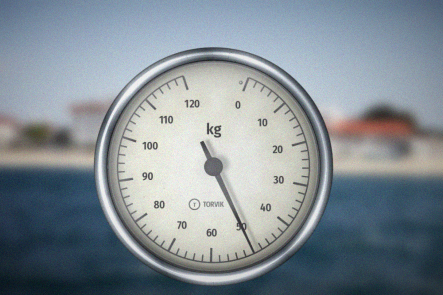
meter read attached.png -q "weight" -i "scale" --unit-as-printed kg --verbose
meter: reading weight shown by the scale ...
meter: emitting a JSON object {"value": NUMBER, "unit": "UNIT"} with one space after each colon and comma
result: {"value": 50, "unit": "kg"}
